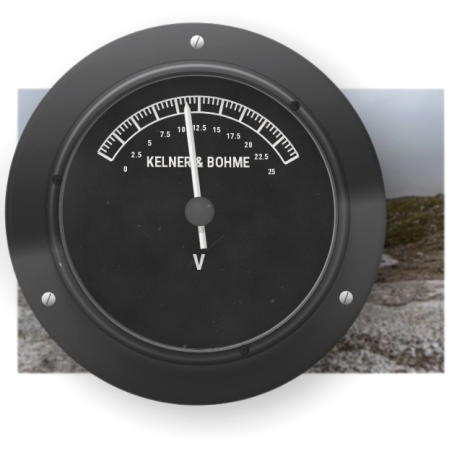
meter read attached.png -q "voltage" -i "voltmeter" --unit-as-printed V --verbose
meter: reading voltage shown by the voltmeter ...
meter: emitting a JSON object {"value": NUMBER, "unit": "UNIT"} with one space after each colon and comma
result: {"value": 11, "unit": "V"}
